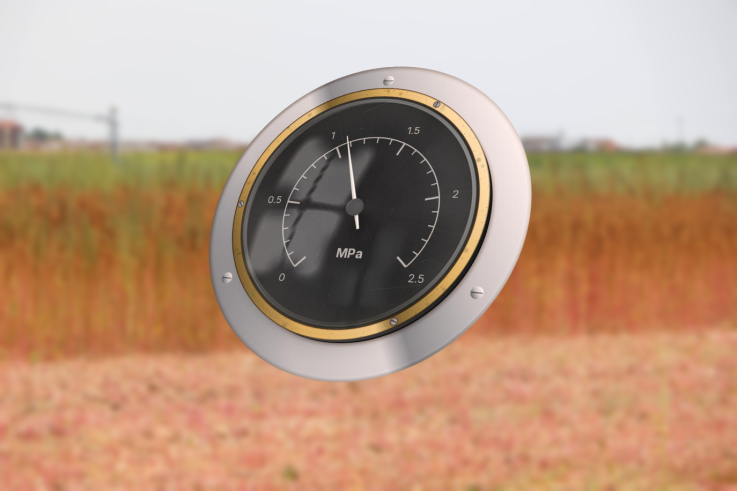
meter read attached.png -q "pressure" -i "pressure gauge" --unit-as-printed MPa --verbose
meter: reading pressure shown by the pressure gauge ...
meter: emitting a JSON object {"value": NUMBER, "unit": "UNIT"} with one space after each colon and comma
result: {"value": 1.1, "unit": "MPa"}
